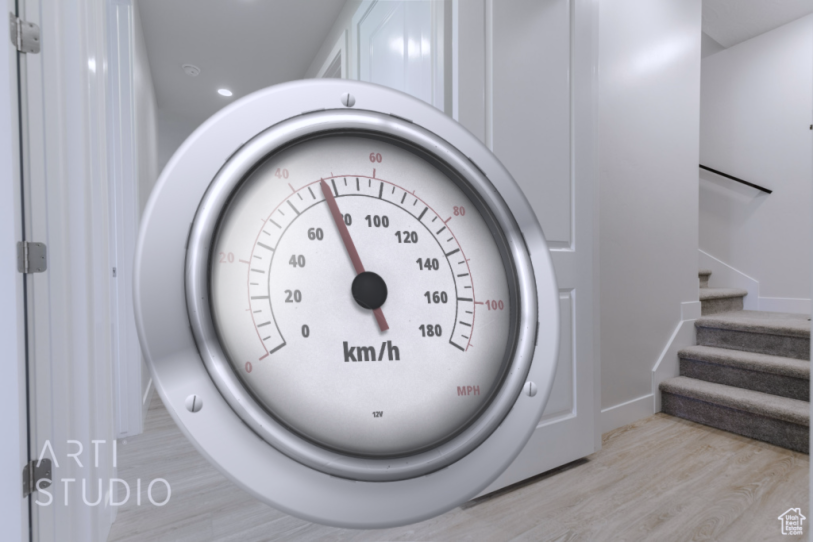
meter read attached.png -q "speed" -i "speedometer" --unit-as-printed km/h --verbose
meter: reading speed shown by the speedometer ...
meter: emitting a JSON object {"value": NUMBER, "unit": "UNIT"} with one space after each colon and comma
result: {"value": 75, "unit": "km/h"}
